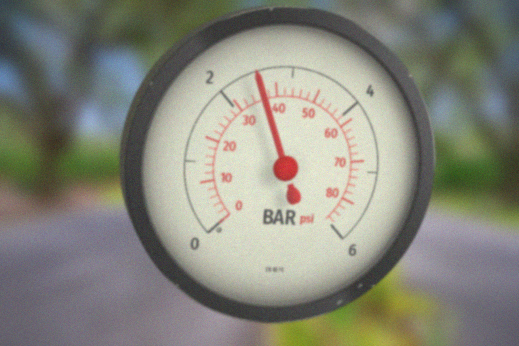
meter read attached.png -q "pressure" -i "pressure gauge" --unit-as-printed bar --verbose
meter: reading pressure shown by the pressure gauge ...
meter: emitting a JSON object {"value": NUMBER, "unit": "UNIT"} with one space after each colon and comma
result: {"value": 2.5, "unit": "bar"}
